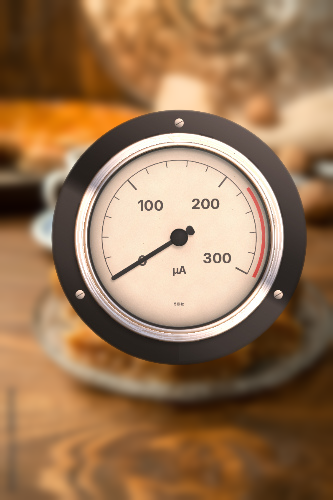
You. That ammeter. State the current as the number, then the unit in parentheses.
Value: 0 (µA)
